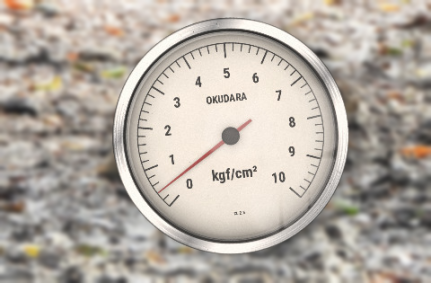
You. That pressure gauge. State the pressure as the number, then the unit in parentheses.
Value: 0.4 (kg/cm²)
